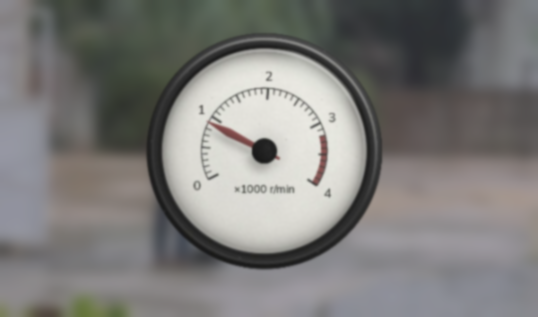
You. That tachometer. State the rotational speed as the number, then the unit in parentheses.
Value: 900 (rpm)
